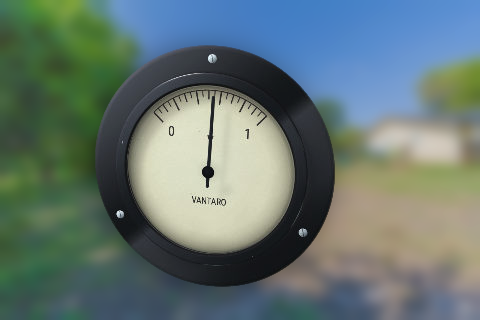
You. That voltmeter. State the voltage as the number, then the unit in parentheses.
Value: 0.55 (V)
